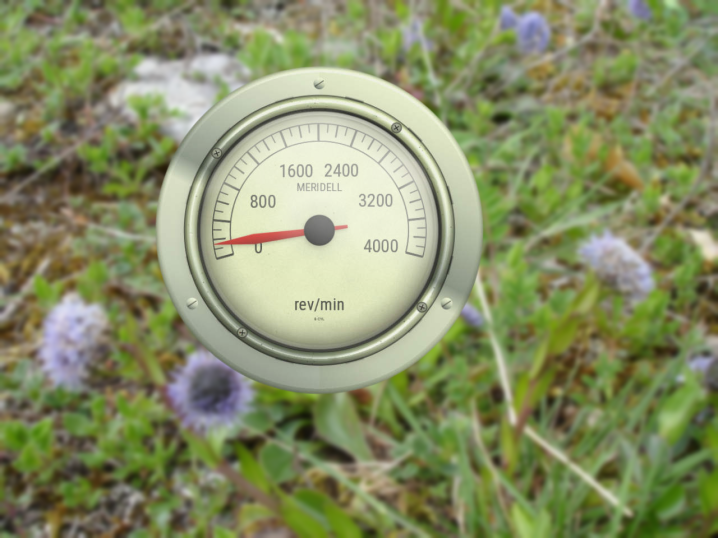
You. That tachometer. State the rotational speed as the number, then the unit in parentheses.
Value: 150 (rpm)
